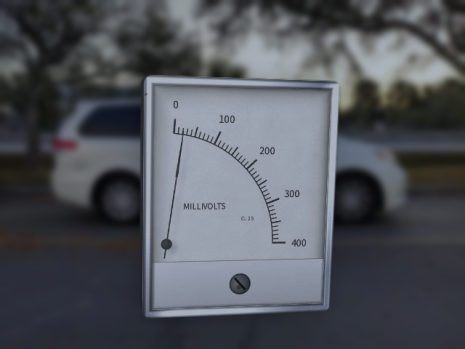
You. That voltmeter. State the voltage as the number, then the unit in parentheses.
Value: 20 (mV)
